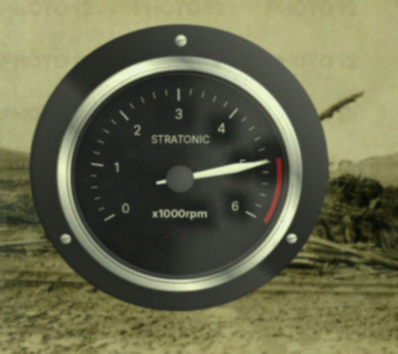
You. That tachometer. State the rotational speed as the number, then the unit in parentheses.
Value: 5000 (rpm)
